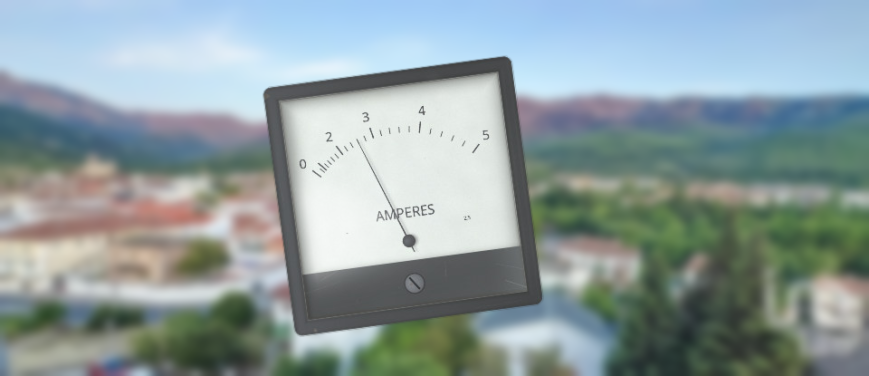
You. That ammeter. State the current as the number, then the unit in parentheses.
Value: 2.6 (A)
